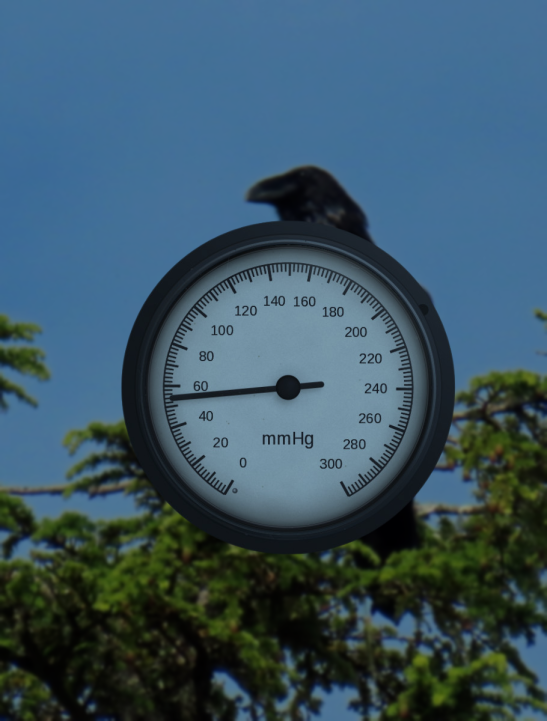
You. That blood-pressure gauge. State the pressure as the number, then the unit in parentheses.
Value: 54 (mmHg)
